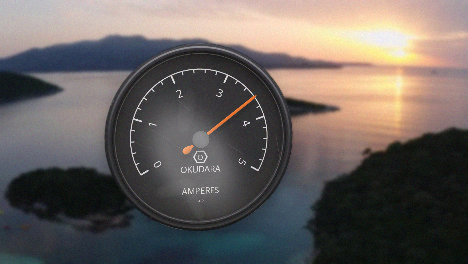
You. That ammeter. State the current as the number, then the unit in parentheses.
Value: 3.6 (A)
